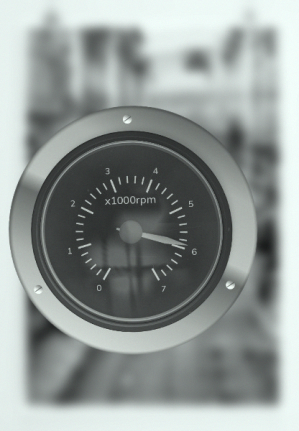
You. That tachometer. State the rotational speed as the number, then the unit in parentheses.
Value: 5900 (rpm)
